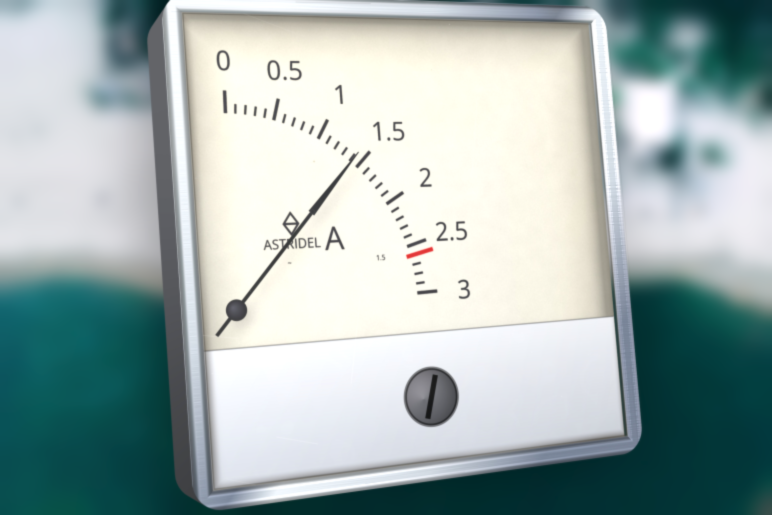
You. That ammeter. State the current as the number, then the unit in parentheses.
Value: 1.4 (A)
